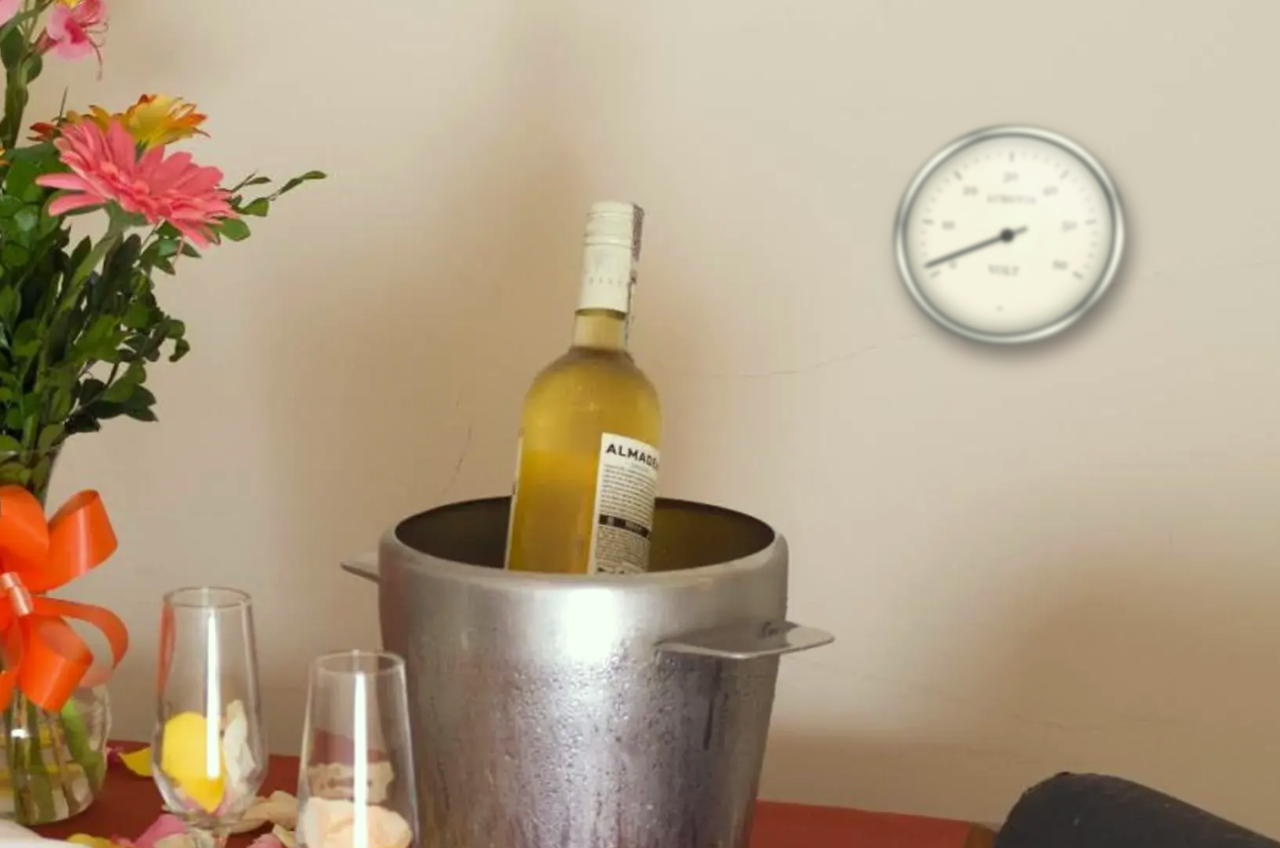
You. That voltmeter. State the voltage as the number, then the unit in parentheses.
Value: 2 (V)
